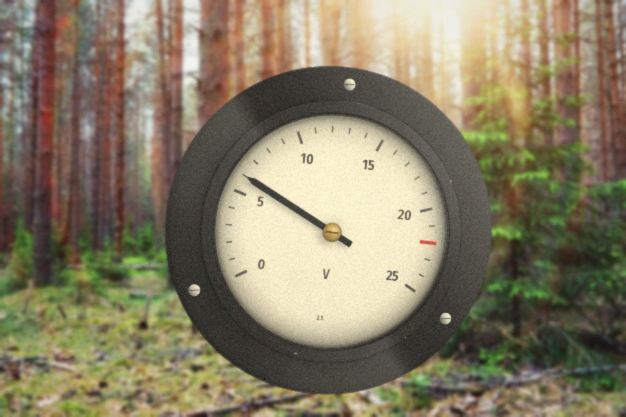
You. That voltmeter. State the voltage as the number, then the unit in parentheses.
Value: 6 (V)
